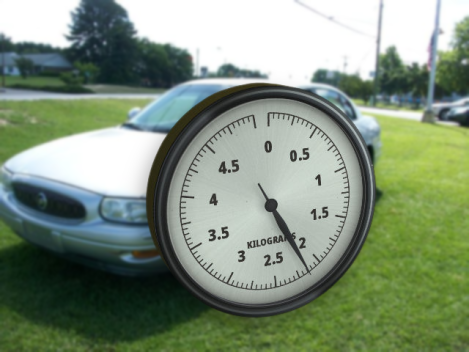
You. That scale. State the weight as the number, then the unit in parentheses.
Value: 2.15 (kg)
